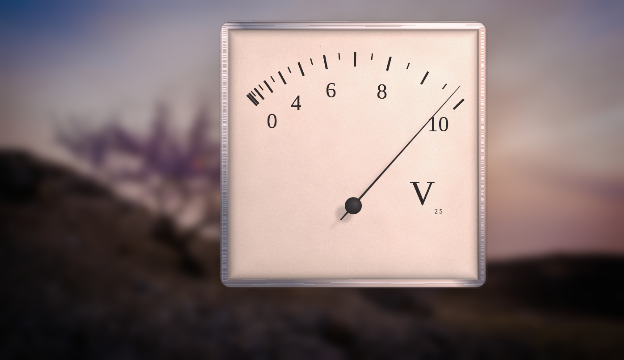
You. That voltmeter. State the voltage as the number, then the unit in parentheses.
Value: 9.75 (V)
